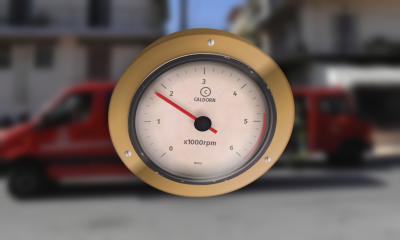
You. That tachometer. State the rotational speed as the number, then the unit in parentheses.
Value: 1800 (rpm)
